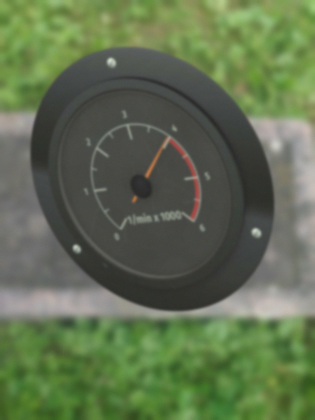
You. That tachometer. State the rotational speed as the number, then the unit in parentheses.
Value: 4000 (rpm)
